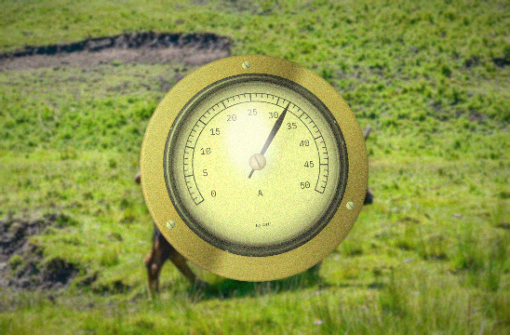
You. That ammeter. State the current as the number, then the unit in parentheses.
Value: 32 (A)
